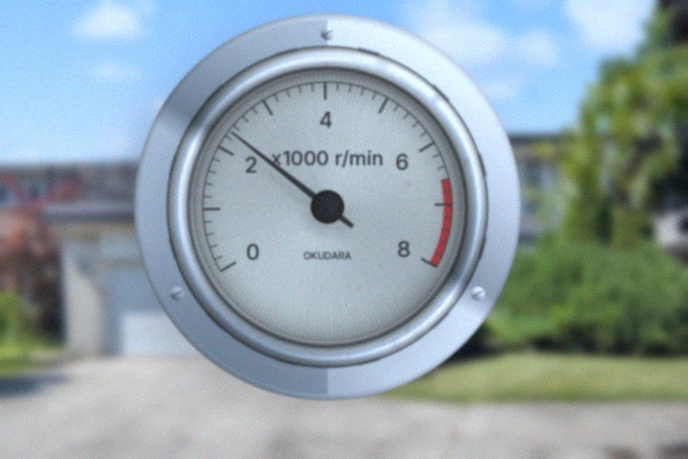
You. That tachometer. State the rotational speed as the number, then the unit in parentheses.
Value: 2300 (rpm)
